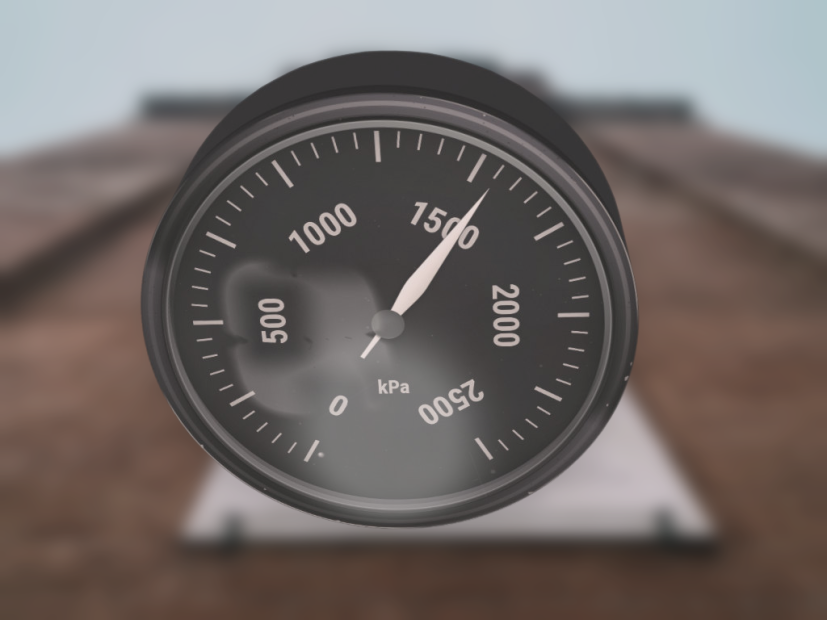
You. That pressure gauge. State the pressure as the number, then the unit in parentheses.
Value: 1550 (kPa)
